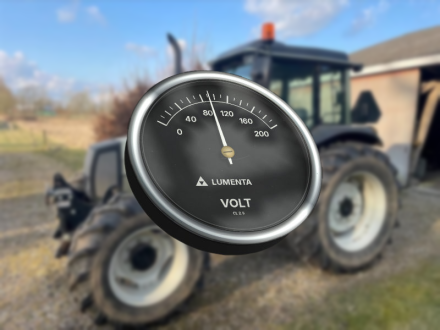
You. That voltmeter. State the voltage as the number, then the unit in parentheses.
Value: 90 (V)
